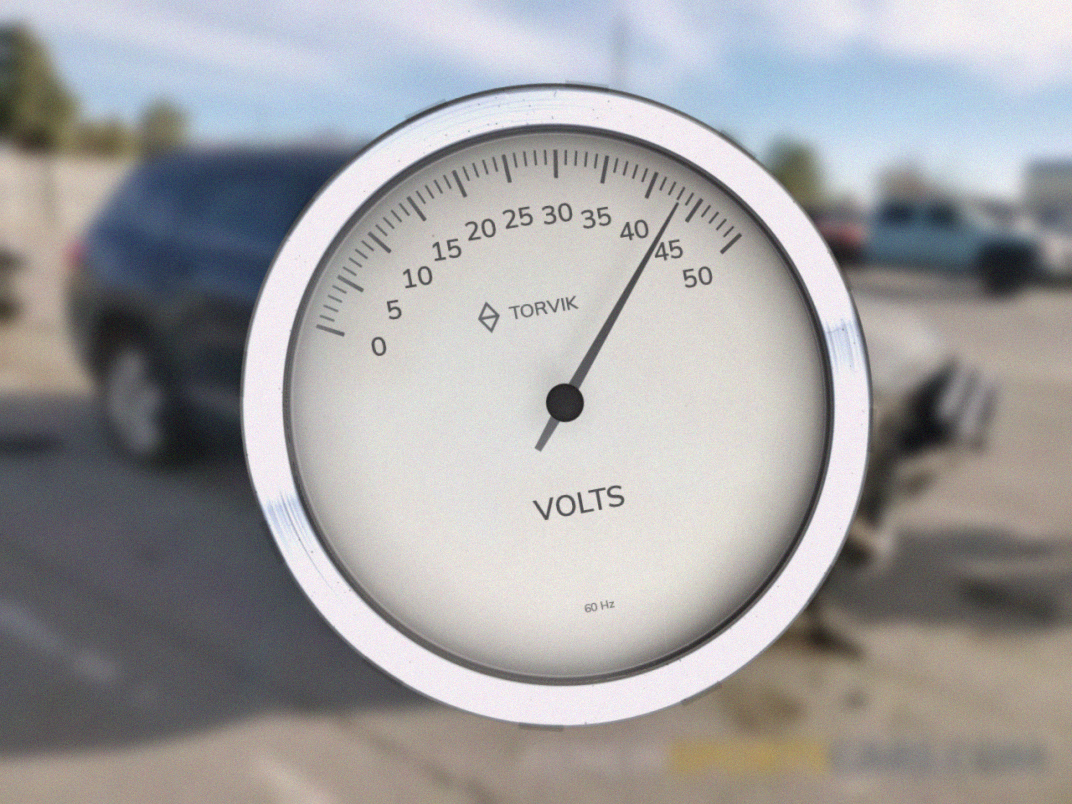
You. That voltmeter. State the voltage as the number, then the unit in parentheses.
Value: 43 (V)
